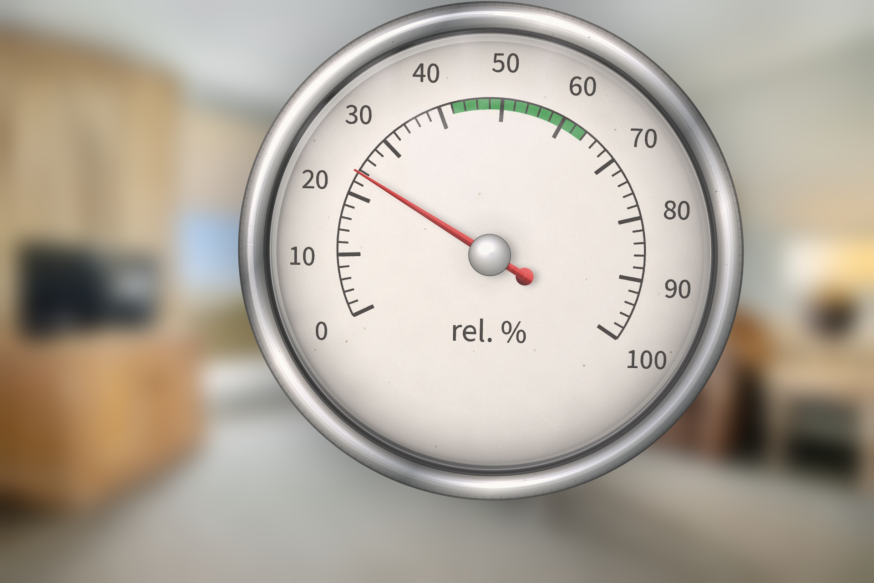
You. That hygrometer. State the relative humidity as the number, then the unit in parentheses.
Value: 24 (%)
